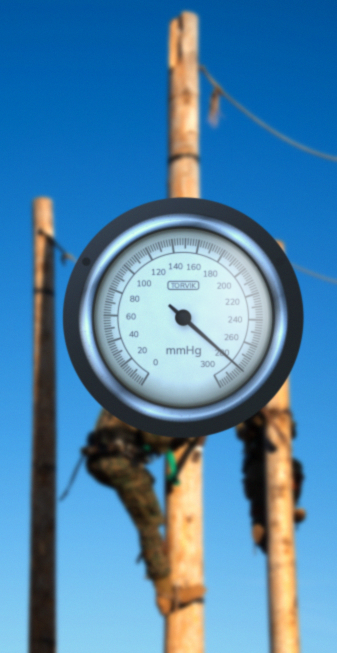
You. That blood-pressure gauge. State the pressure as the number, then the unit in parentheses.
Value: 280 (mmHg)
